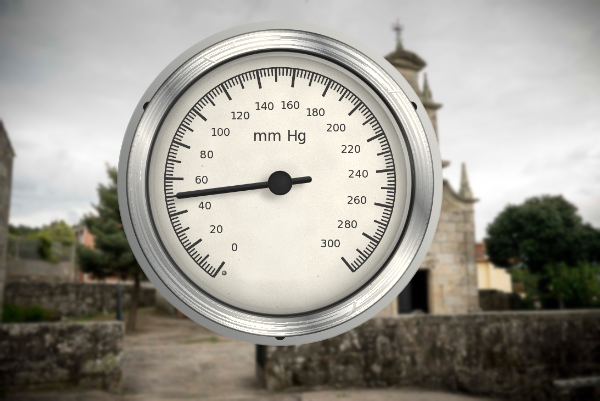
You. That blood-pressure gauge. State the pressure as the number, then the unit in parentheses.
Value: 50 (mmHg)
